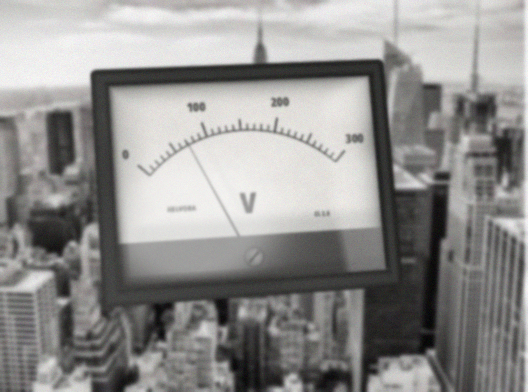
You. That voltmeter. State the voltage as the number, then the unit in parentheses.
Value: 70 (V)
